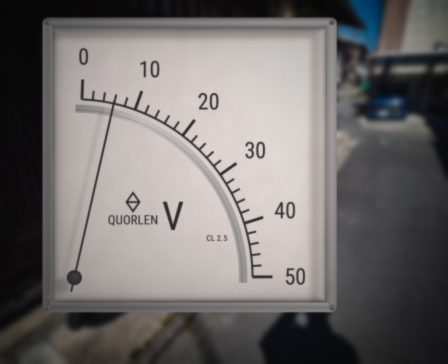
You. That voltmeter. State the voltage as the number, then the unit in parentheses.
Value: 6 (V)
